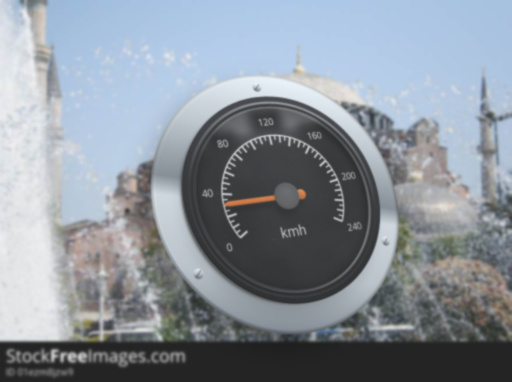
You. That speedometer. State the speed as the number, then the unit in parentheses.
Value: 30 (km/h)
